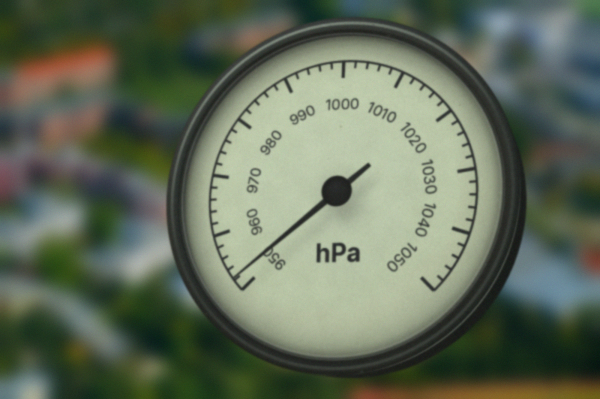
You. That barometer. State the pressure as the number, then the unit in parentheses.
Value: 952 (hPa)
